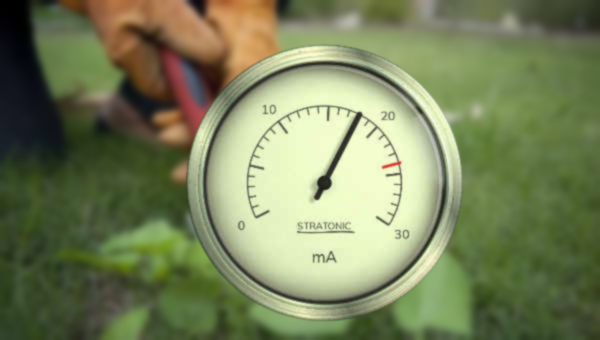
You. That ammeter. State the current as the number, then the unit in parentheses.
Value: 18 (mA)
